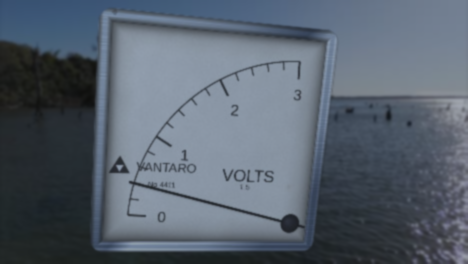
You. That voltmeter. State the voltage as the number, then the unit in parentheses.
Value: 0.4 (V)
